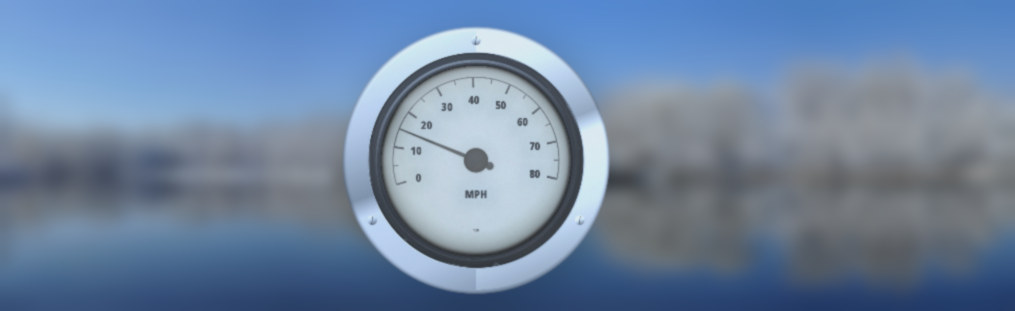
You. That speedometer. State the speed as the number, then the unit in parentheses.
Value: 15 (mph)
